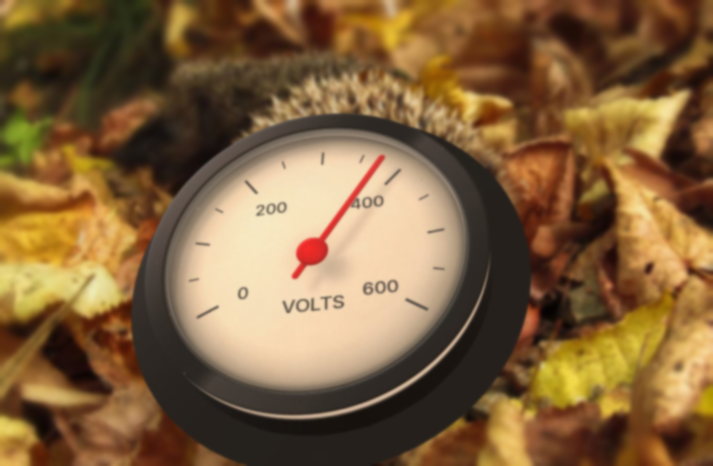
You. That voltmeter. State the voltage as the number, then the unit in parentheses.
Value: 375 (V)
